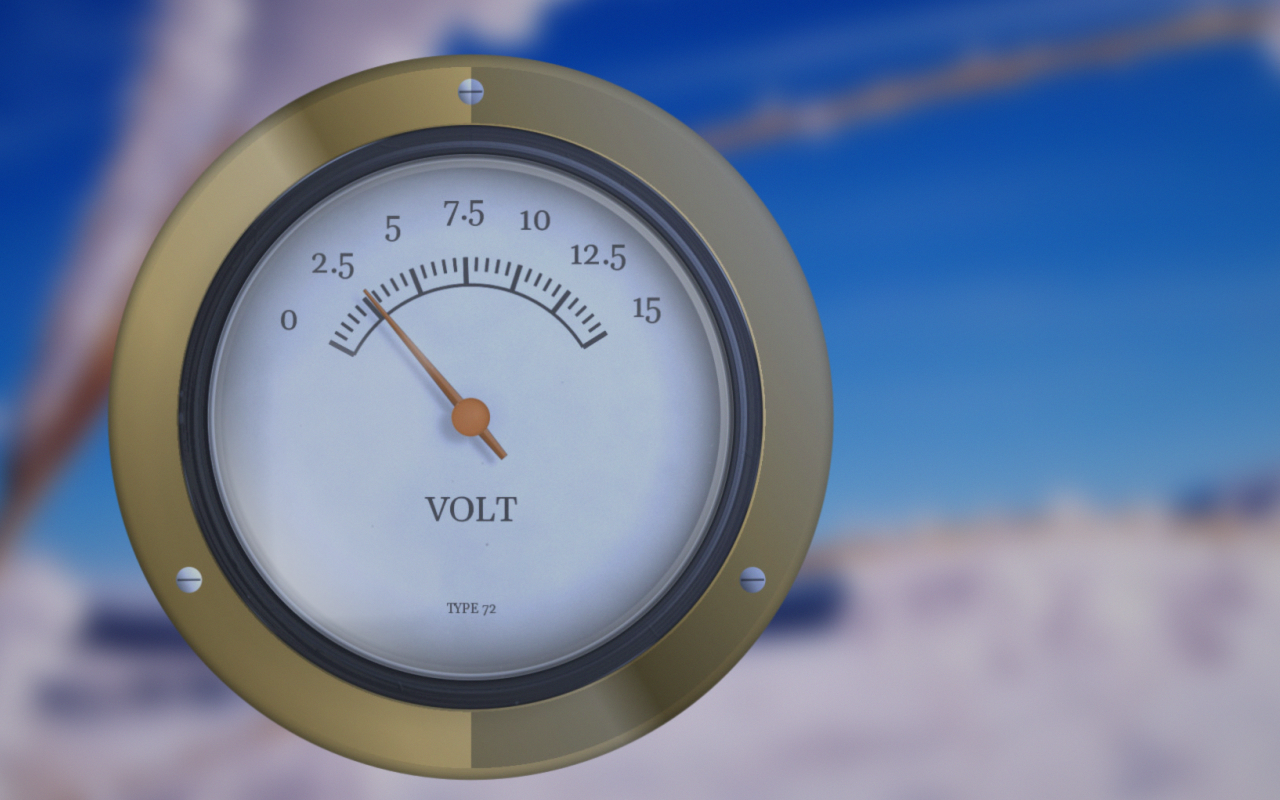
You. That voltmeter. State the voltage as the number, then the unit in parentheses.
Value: 2.75 (V)
